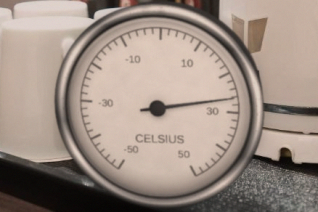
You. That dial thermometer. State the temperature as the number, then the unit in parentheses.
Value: 26 (°C)
